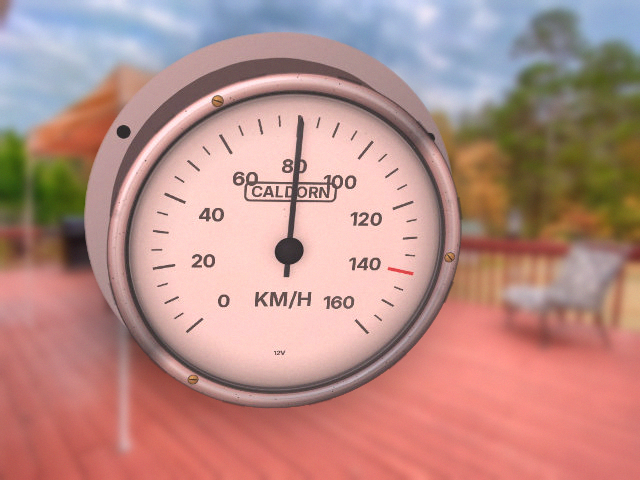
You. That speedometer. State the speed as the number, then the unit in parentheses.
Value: 80 (km/h)
